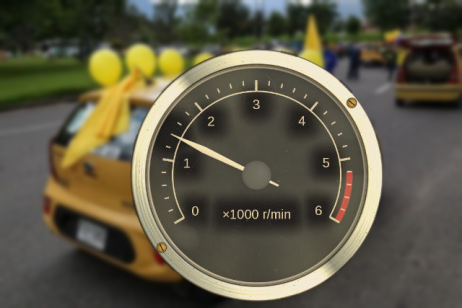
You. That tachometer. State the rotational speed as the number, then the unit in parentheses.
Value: 1400 (rpm)
